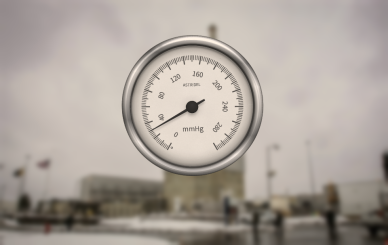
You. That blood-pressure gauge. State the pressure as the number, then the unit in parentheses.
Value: 30 (mmHg)
